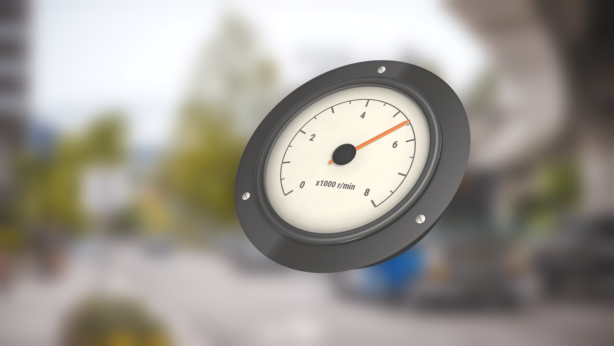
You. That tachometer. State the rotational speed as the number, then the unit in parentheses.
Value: 5500 (rpm)
